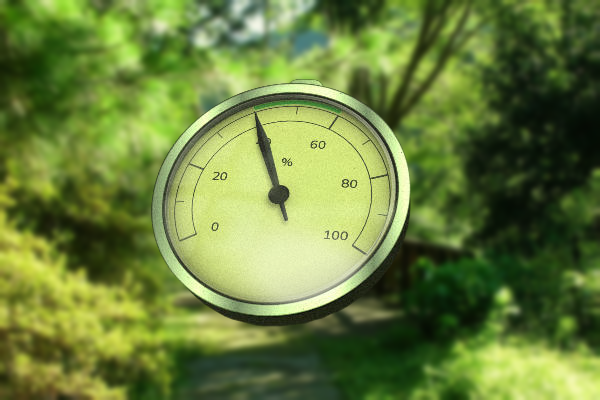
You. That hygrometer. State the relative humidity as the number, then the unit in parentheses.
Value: 40 (%)
